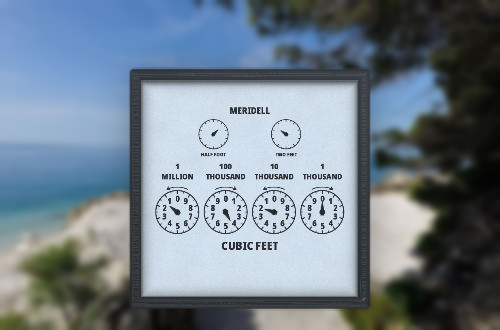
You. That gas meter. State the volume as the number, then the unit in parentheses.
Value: 142000 (ft³)
